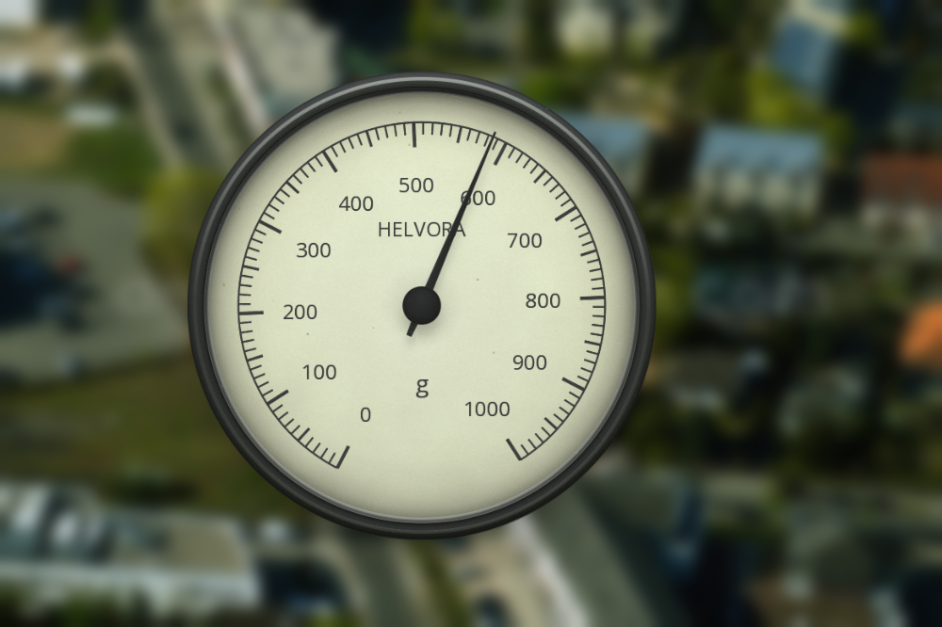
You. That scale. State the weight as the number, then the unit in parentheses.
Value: 585 (g)
